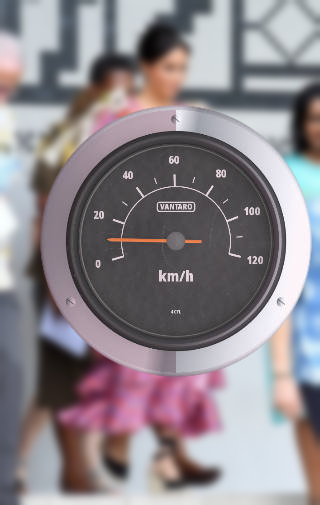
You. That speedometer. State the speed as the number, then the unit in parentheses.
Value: 10 (km/h)
